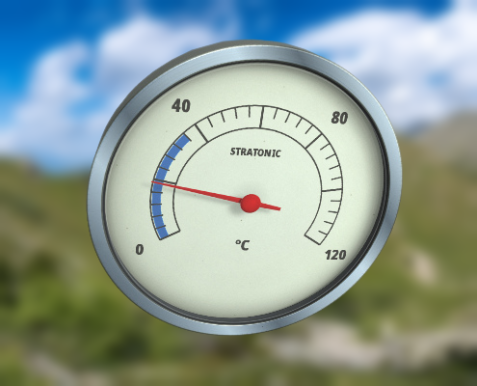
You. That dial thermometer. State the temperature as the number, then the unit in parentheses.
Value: 20 (°C)
